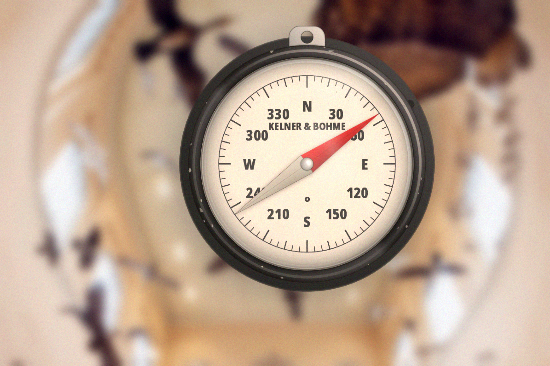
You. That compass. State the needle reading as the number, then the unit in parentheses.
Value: 55 (°)
